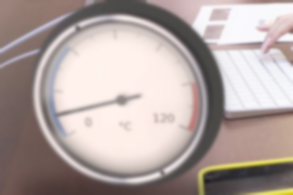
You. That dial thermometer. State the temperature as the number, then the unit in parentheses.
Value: 10 (°C)
